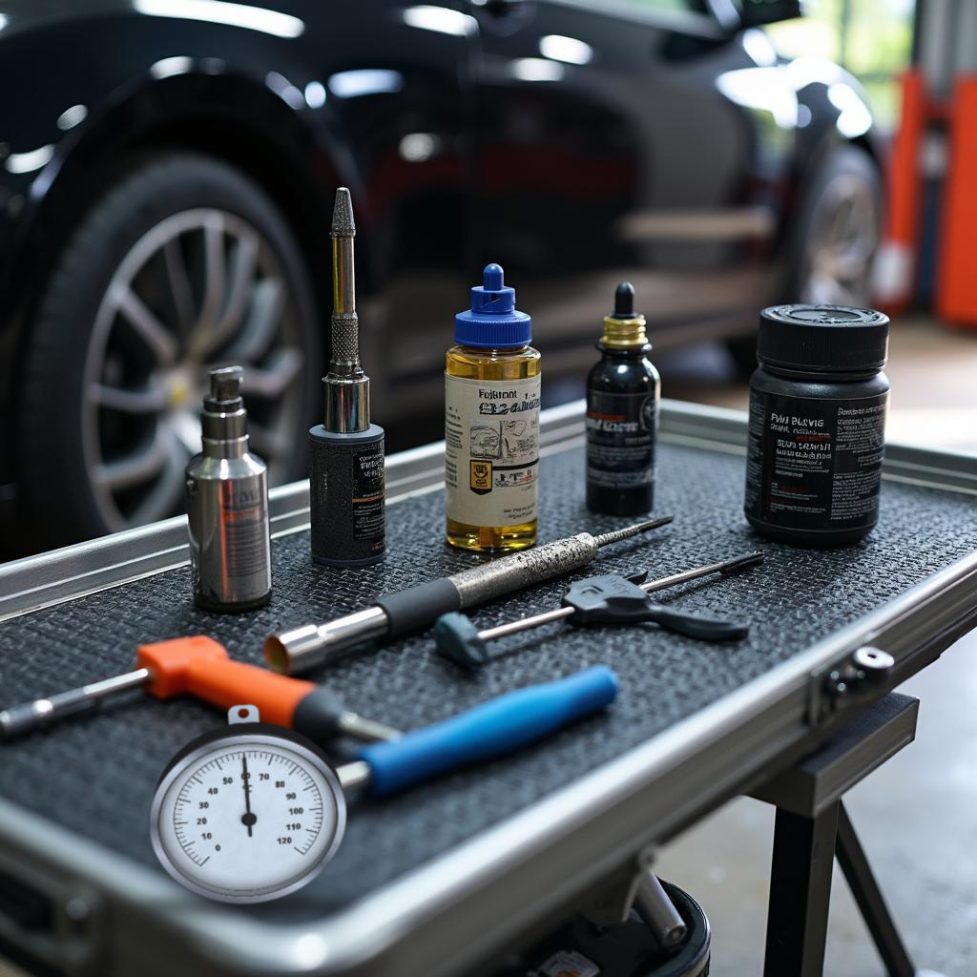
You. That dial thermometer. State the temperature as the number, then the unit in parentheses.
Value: 60 (°C)
